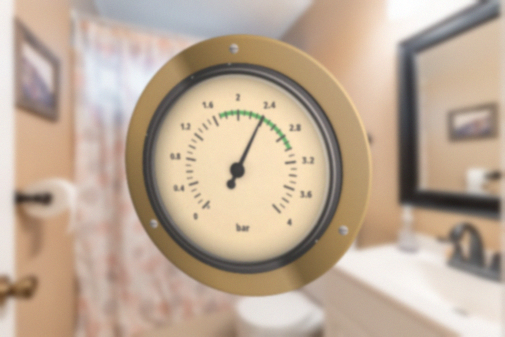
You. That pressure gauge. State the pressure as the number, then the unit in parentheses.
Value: 2.4 (bar)
